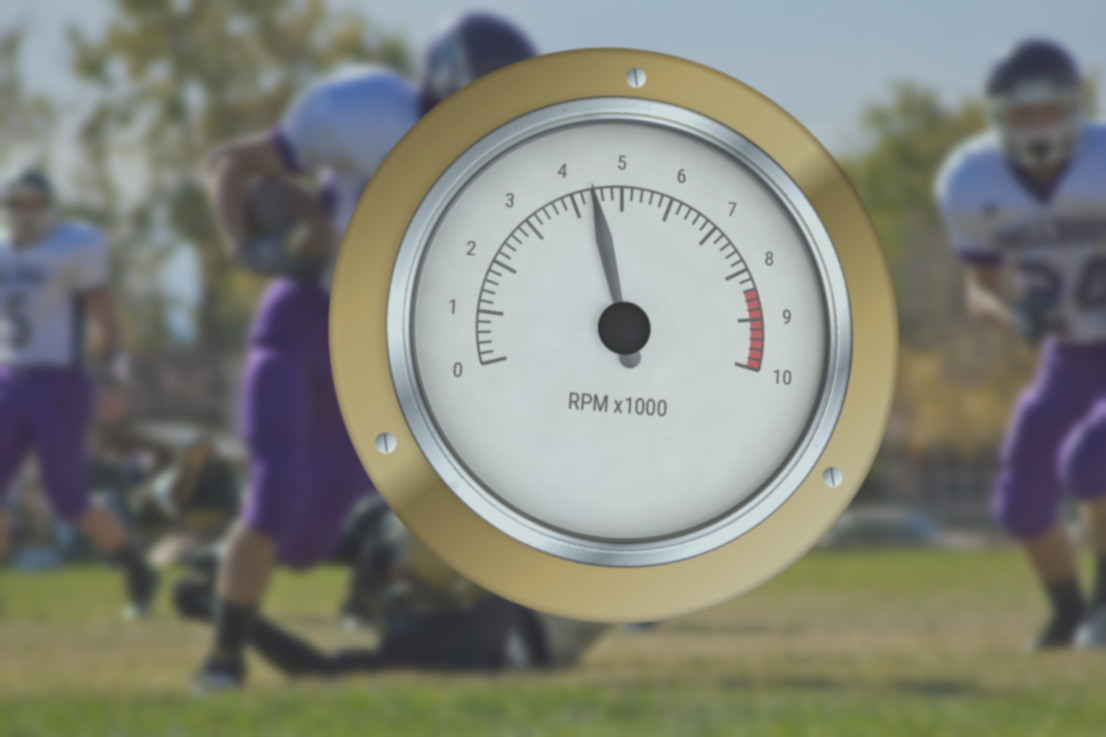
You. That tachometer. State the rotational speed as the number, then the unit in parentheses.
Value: 4400 (rpm)
